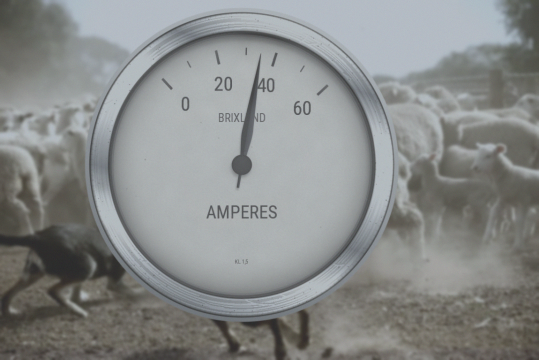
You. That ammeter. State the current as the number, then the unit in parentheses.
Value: 35 (A)
